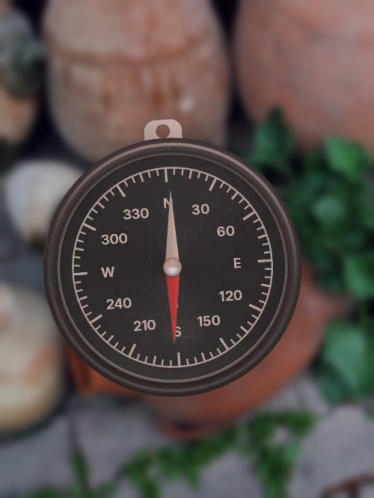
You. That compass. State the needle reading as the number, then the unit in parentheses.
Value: 182.5 (°)
